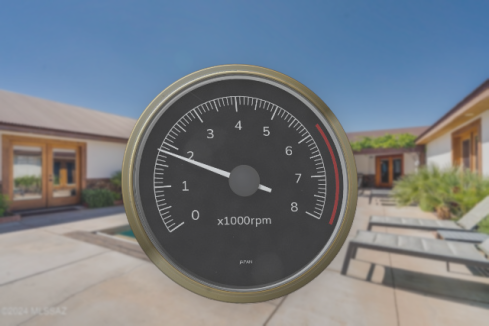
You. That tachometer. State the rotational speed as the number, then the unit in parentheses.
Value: 1800 (rpm)
